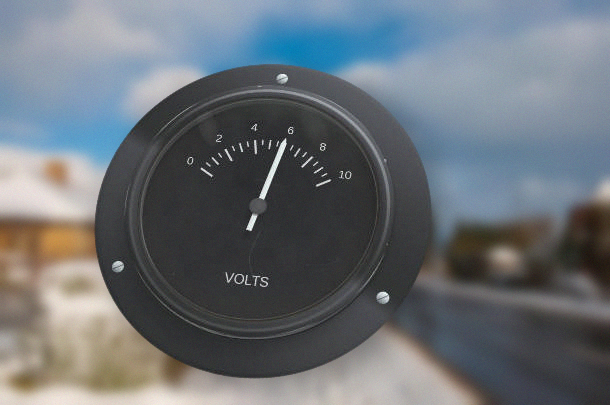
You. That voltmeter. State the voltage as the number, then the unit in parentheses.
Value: 6 (V)
